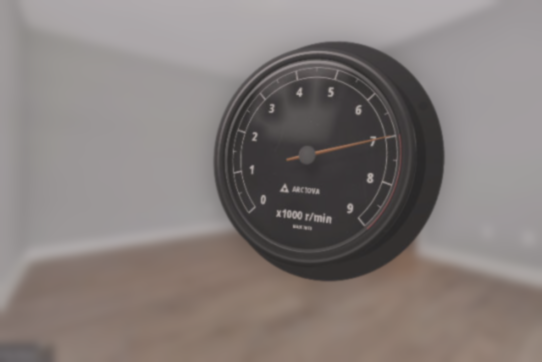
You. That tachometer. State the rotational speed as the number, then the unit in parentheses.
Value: 7000 (rpm)
